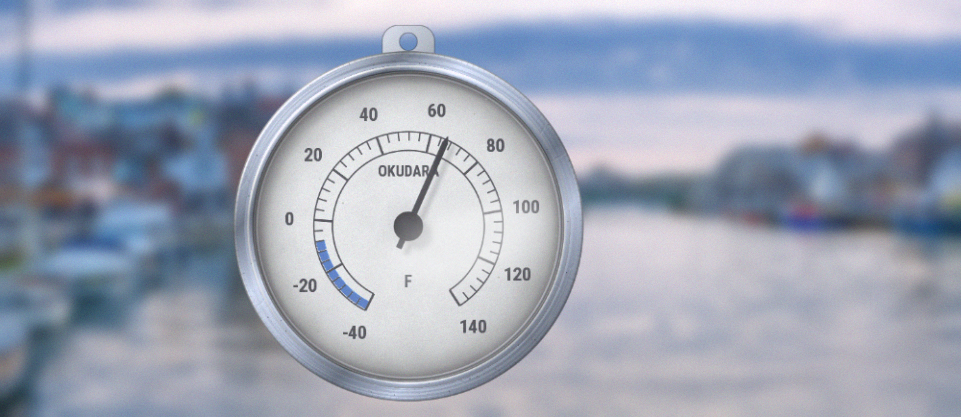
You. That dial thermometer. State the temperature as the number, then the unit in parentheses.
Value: 66 (°F)
